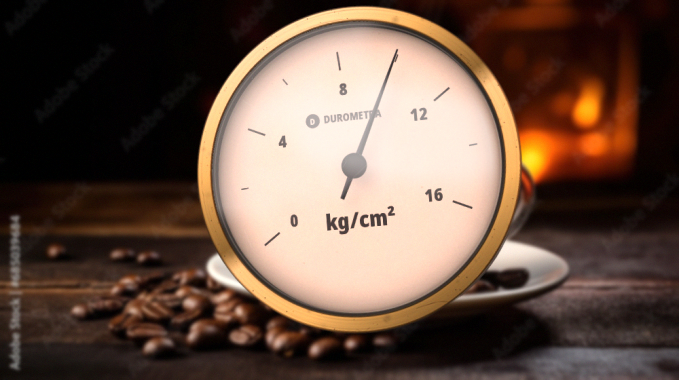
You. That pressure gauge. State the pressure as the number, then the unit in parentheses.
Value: 10 (kg/cm²)
